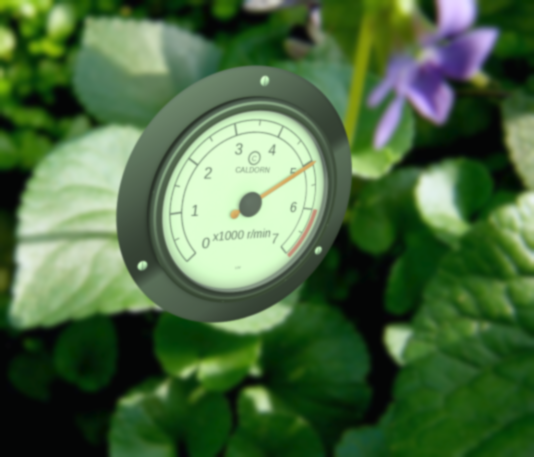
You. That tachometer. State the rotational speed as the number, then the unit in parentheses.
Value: 5000 (rpm)
